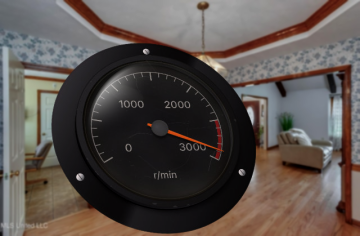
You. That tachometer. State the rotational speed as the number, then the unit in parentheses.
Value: 2900 (rpm)
